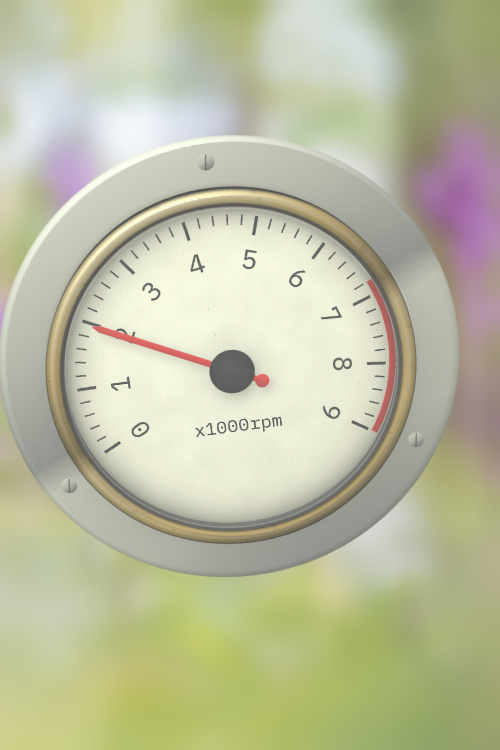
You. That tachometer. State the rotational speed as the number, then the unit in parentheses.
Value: 2000 (rpm)
